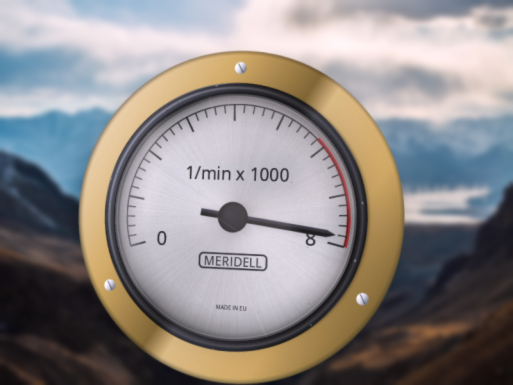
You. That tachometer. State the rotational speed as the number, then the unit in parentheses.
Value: 7800 (rpm)
